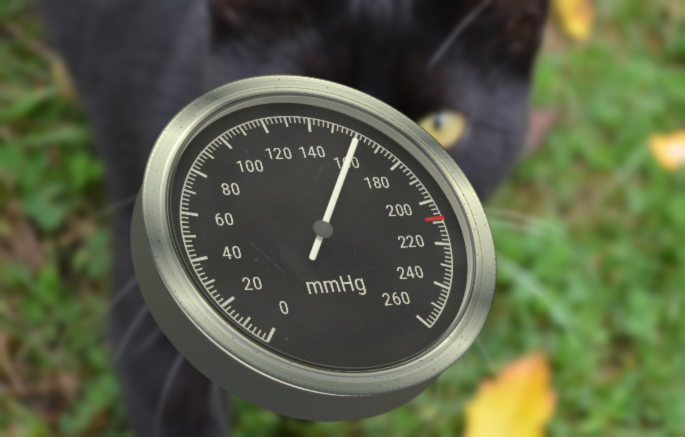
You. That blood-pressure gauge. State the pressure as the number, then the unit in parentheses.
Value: 160 (mmHg)
